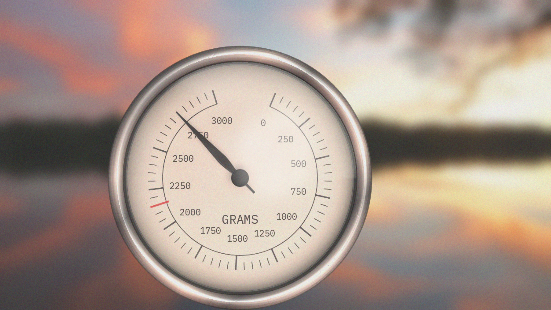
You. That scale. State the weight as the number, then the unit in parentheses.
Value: 2750 (g)
